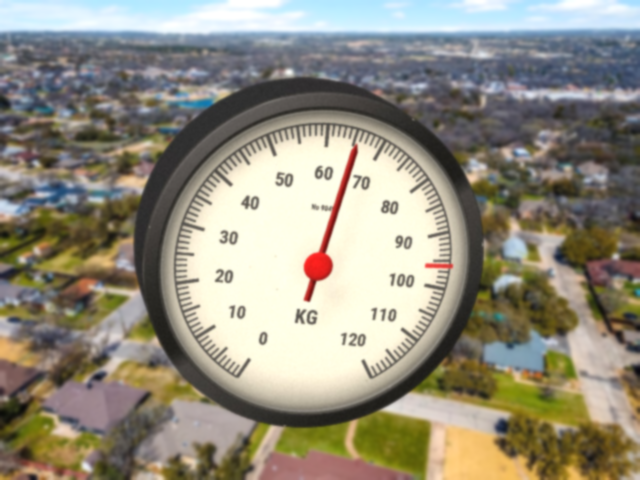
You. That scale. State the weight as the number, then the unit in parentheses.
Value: 65 (kg)
